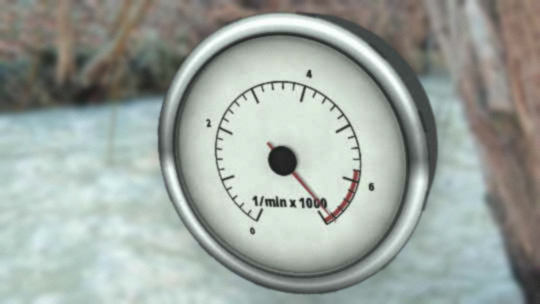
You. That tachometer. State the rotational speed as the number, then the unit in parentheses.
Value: 6800 (rpm)
